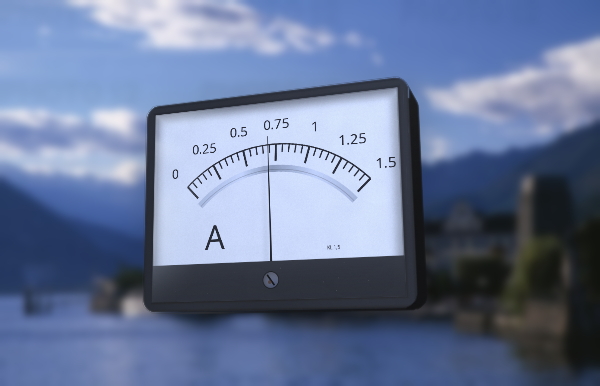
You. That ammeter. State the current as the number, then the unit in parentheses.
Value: 0.7 (A)
